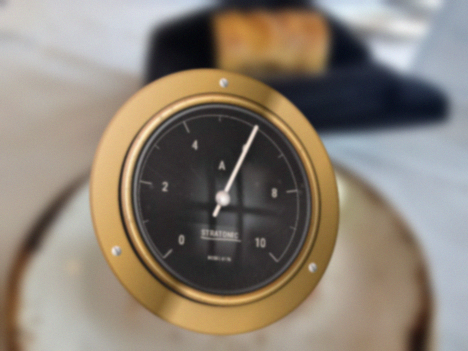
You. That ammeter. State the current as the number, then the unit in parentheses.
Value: 6 (A)
